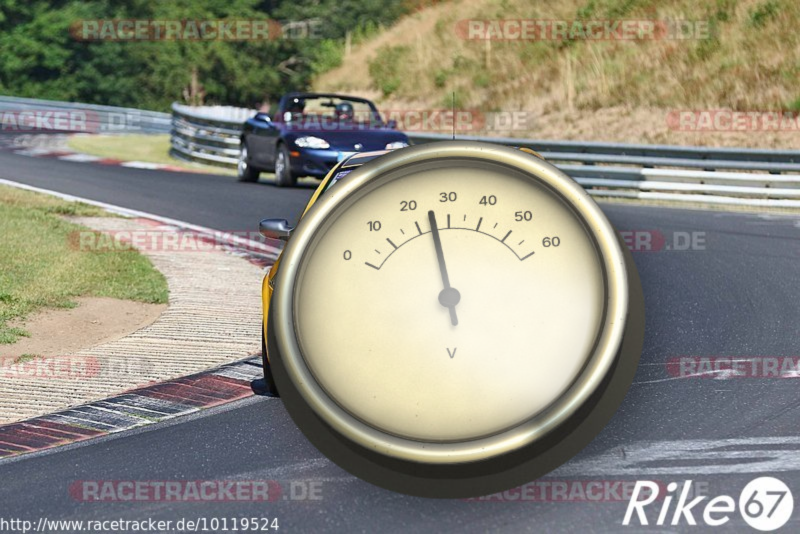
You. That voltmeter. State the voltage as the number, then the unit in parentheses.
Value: 25 (V)
